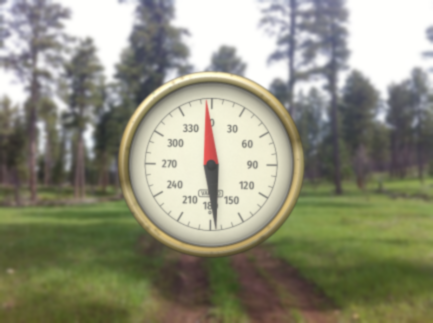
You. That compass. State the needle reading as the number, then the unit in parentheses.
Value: 355 (°)
